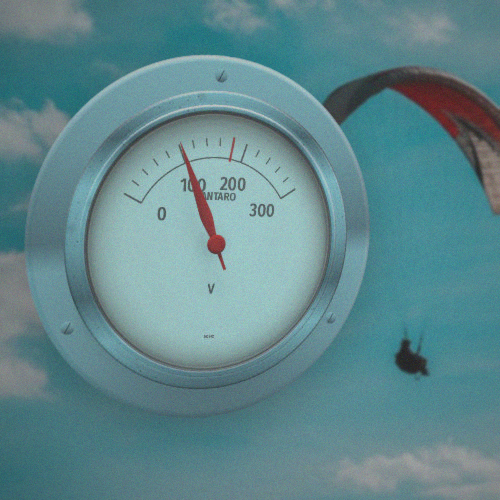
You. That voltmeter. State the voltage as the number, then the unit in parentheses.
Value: 100 (V)
